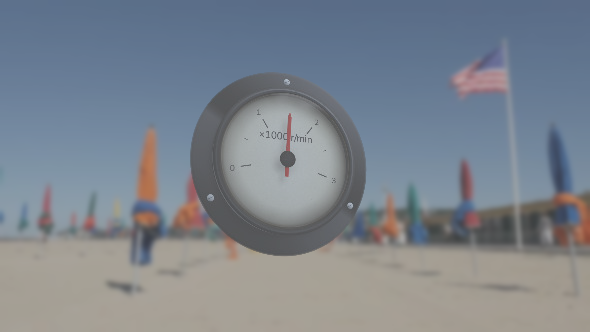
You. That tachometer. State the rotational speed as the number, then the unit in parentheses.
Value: 1500 (rpm)
